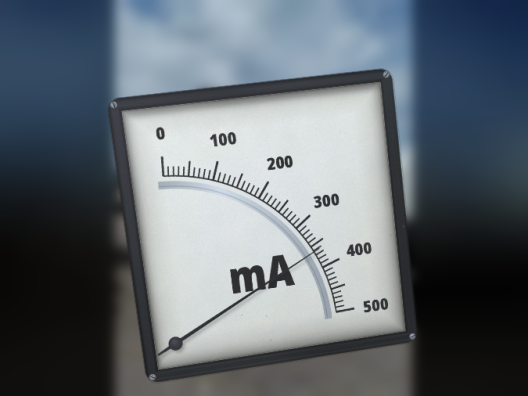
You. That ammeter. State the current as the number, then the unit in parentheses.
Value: 360 (mA)
